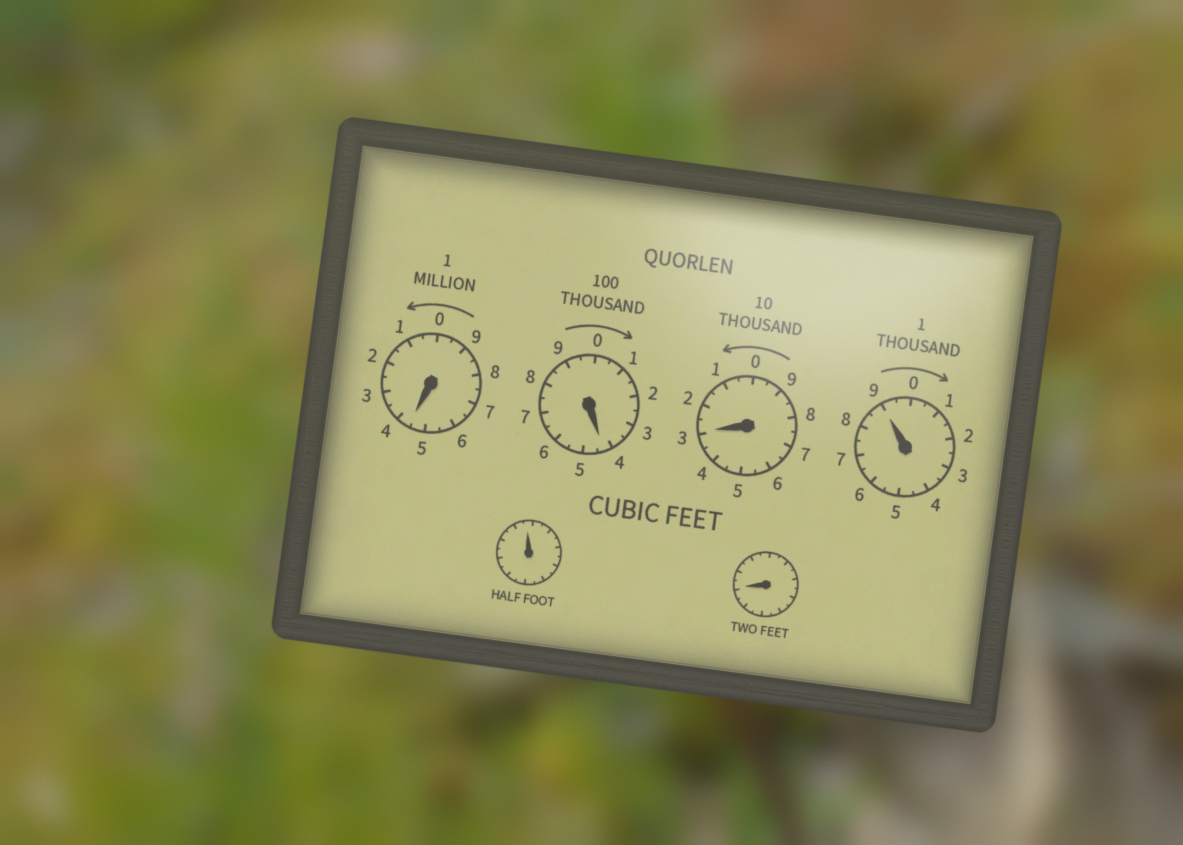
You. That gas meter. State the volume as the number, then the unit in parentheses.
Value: 442900 (ft³)
